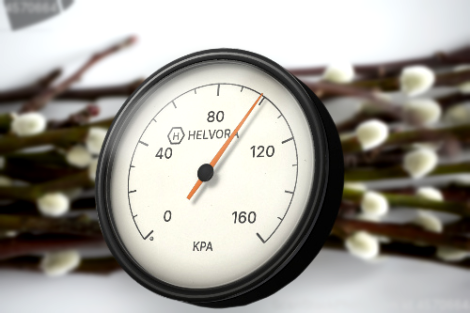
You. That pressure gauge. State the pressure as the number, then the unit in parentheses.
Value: 100 (kPa)
